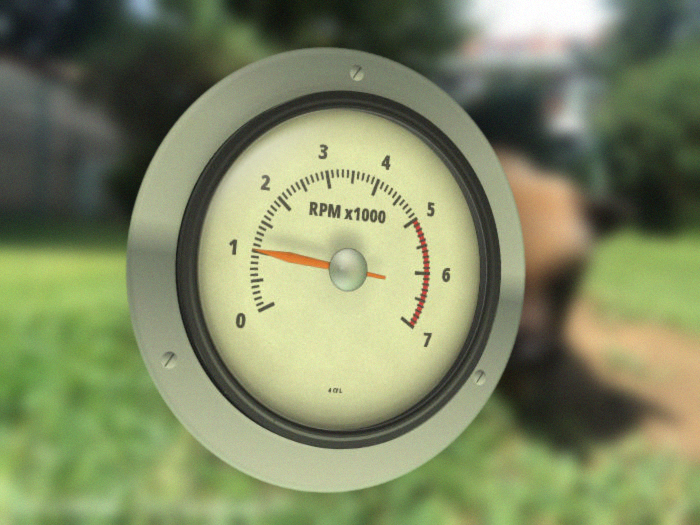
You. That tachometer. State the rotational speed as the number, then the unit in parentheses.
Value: 1000 (rpm)
